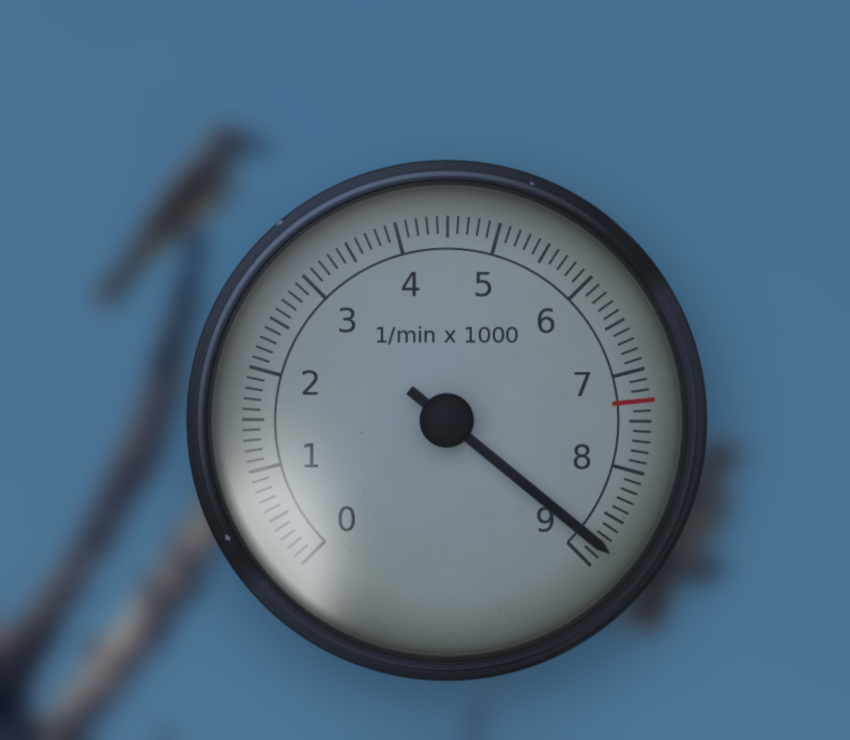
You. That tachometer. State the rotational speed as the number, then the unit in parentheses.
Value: 8800 (rpm)
